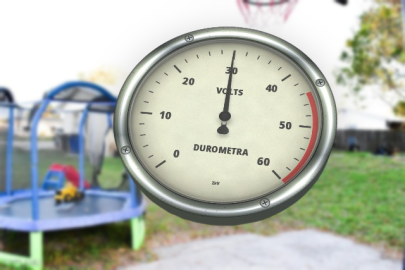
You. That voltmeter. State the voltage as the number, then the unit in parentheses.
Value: 30 (V)
